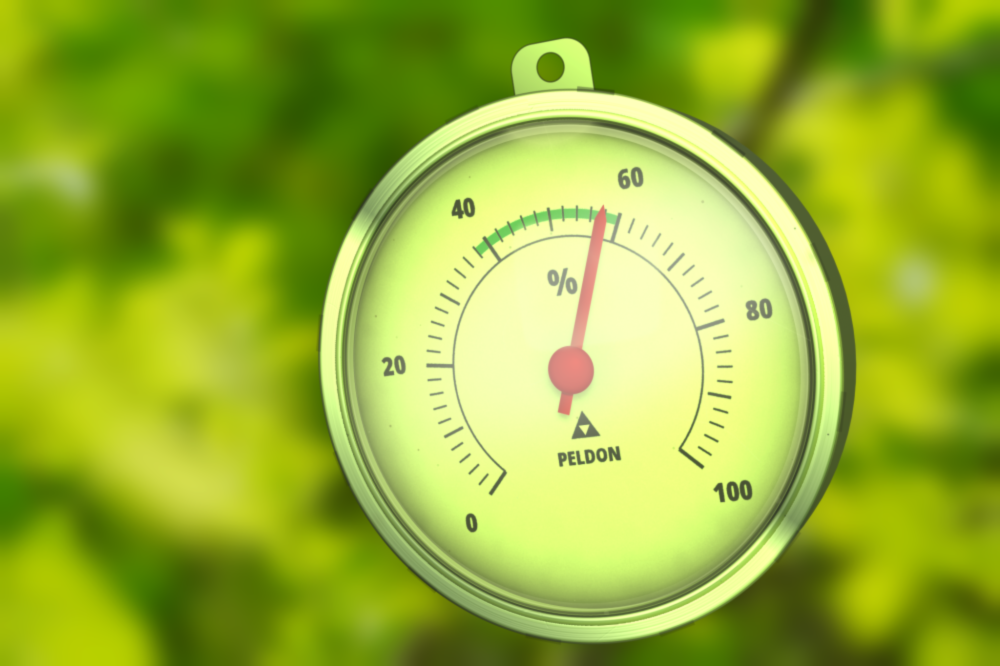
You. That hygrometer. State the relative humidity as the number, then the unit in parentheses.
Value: 58 (%)
